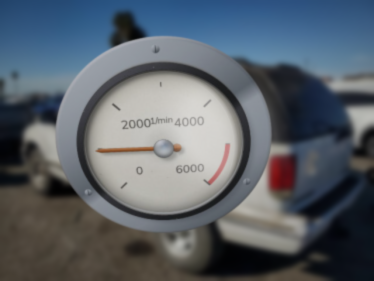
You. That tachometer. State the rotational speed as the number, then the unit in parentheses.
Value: 1000 (rpm)
